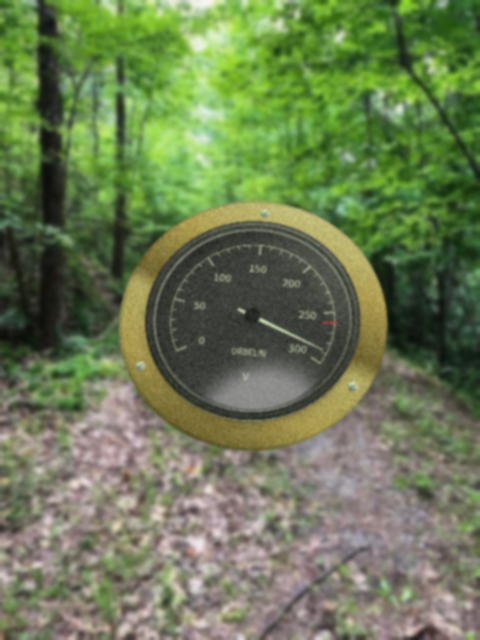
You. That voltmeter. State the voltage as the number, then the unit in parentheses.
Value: 290 (V)
